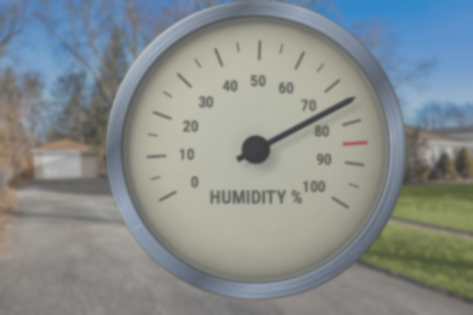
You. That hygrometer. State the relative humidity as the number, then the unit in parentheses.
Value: 75 (%)
